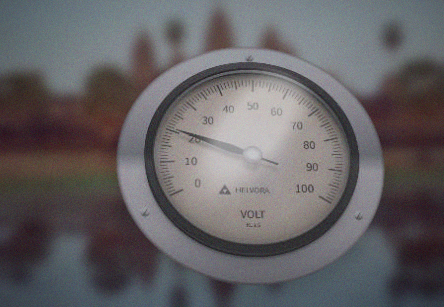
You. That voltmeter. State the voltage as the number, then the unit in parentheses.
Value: 20 (V)
